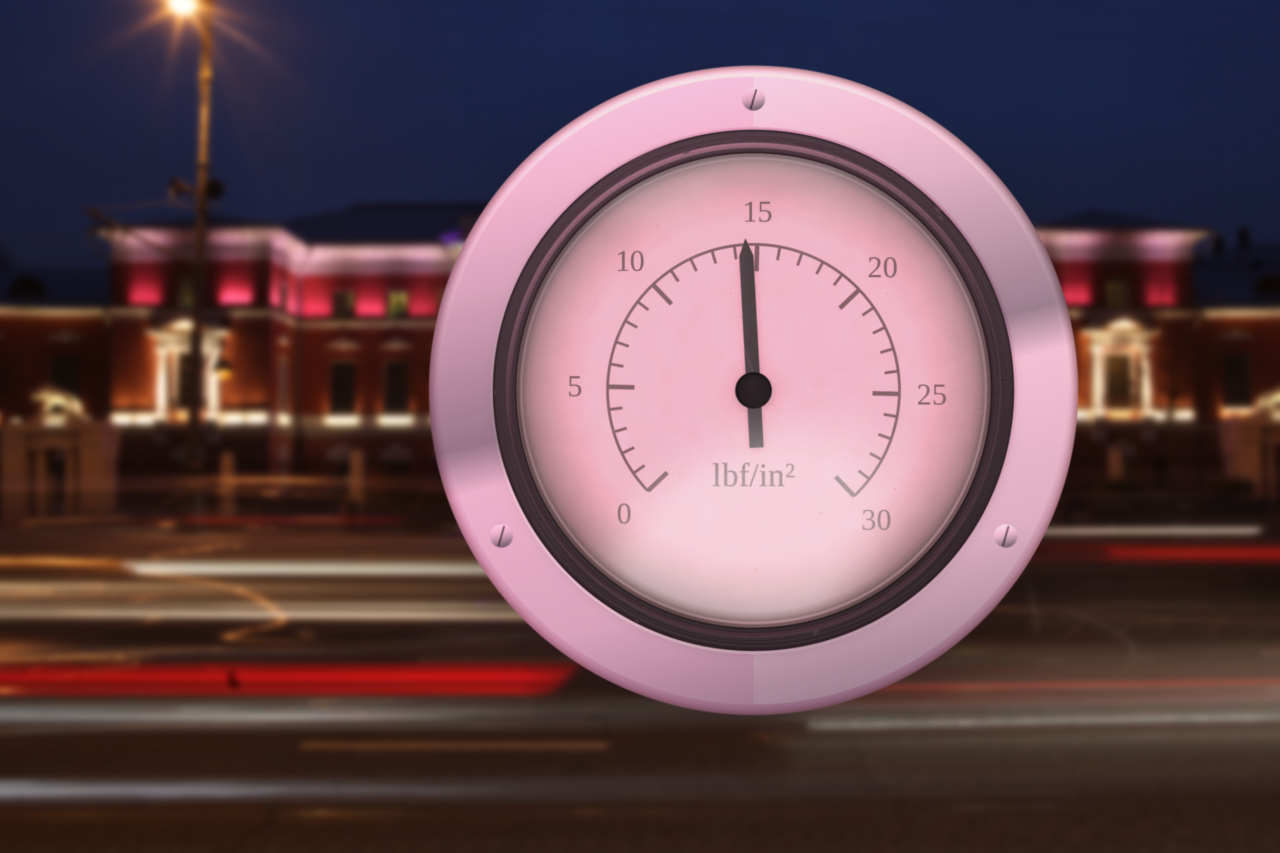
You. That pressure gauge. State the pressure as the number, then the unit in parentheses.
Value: 14.5 (psi)
